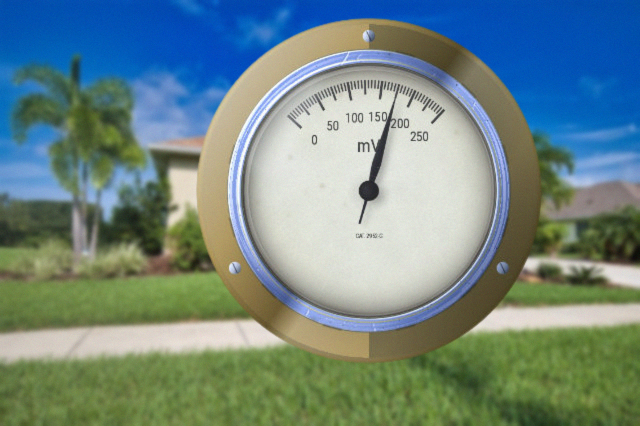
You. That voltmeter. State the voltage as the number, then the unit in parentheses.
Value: 175 (mV)
